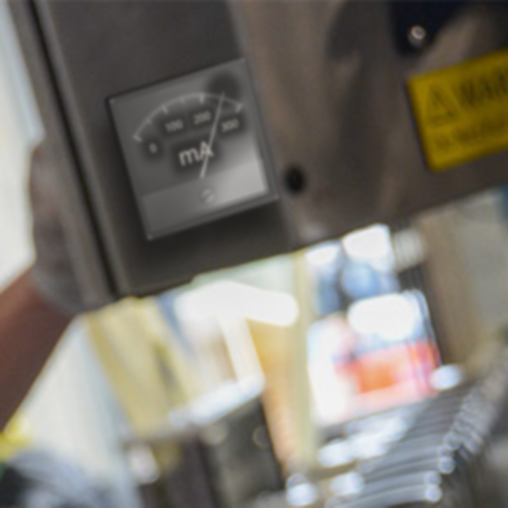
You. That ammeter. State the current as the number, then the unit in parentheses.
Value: 250 (mA)
